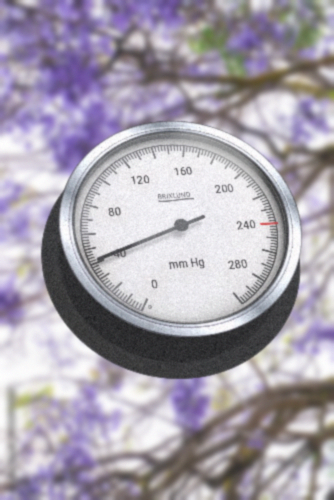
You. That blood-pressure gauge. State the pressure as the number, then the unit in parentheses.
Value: 40 (mmHg)
